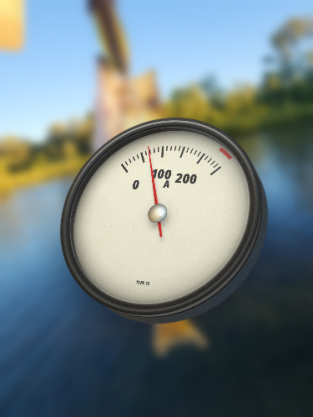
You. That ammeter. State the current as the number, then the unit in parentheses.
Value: 70 (A)
